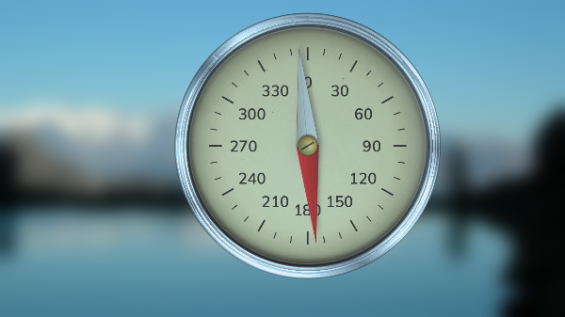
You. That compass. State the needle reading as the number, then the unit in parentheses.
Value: 175 (°)
